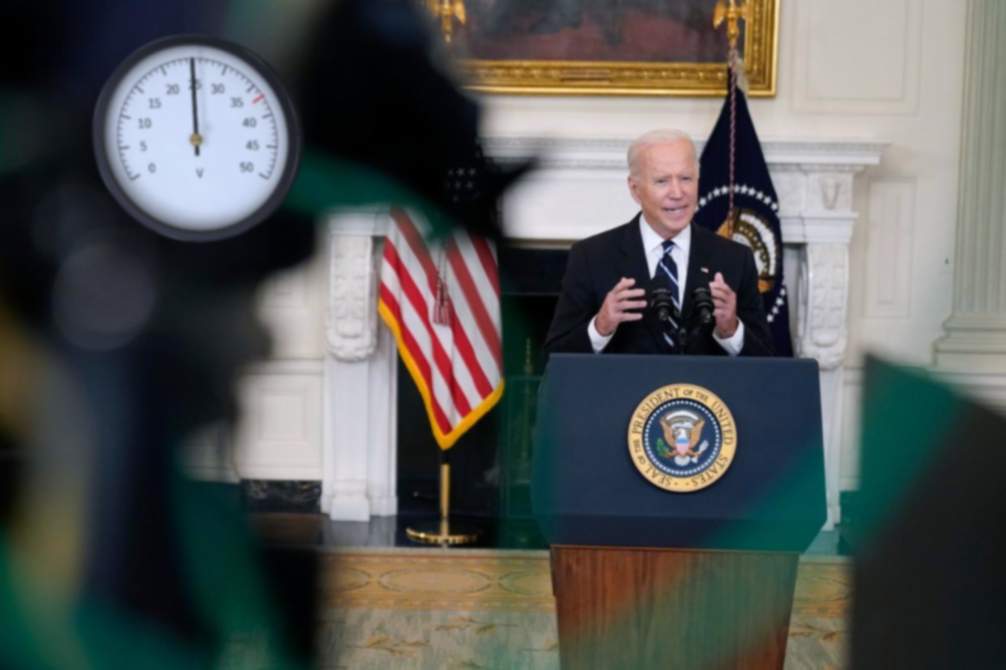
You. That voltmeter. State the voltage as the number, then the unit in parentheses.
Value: 25 (V)
